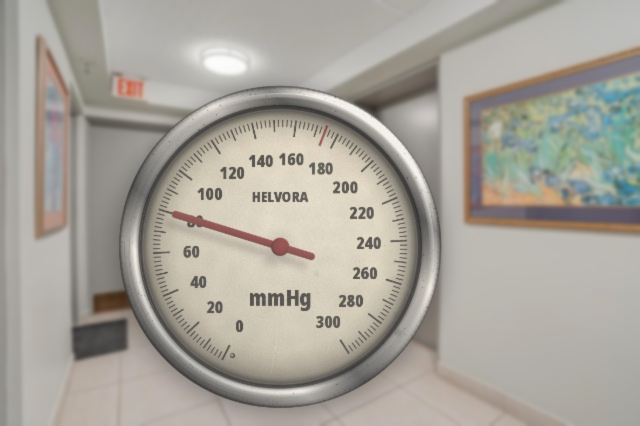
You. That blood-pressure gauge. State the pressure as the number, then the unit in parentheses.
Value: 80 (mmHg)
